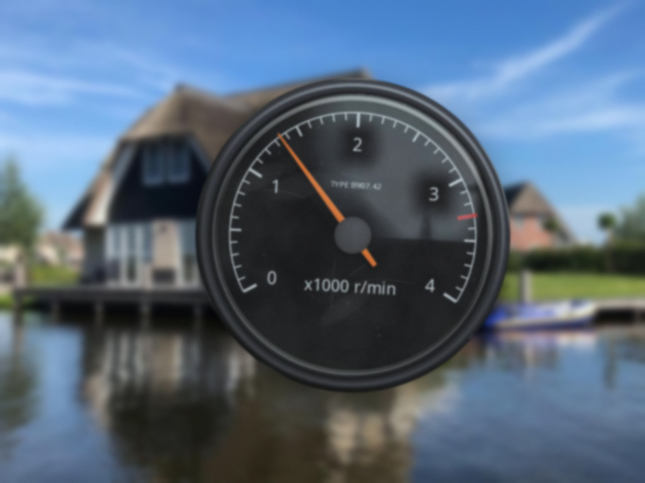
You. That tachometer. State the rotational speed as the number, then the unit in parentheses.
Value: 1350 (rpm)
